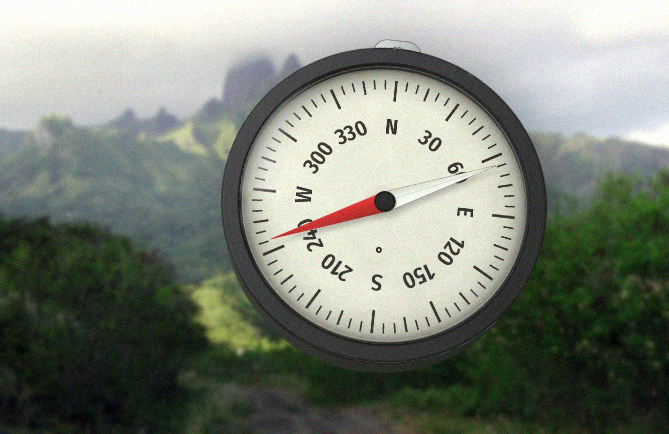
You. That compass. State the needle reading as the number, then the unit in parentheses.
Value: 245 (°)
